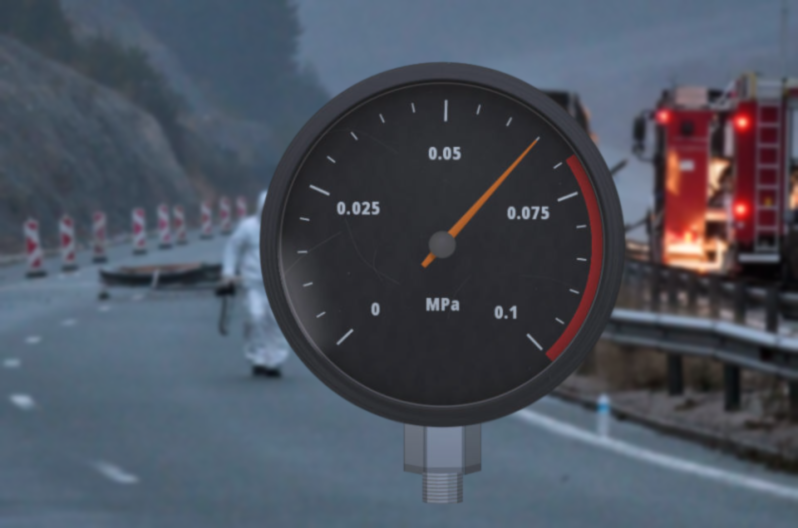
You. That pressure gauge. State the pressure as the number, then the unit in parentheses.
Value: 0.065 (MPa)
